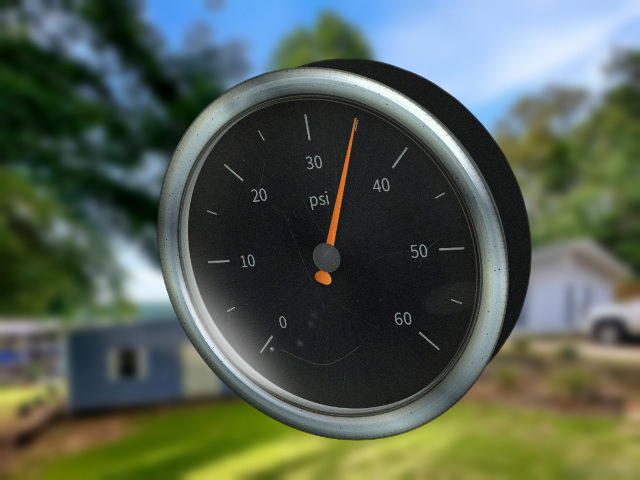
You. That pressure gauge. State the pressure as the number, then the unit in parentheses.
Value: 35 (psi)
